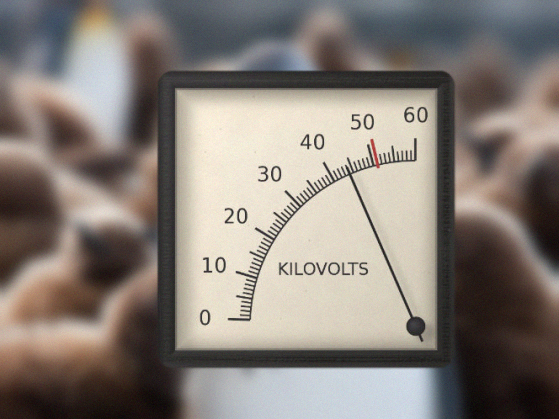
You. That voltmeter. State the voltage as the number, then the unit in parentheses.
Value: 44 (kV)
